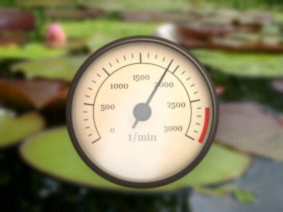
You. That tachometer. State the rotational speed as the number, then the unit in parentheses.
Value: 1900 (rpm)
